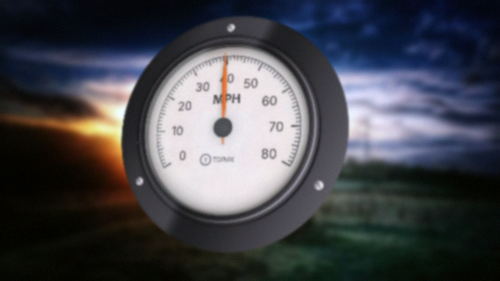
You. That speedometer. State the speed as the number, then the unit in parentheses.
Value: 40 (mph)
